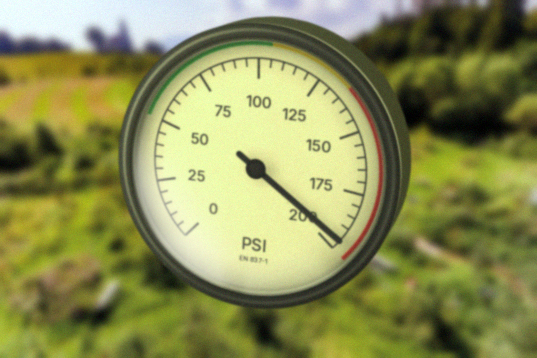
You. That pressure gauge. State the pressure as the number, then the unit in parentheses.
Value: 195 (psi)
